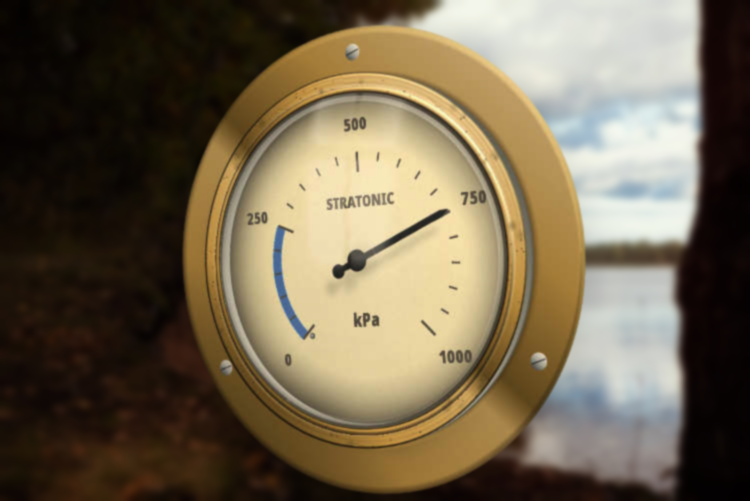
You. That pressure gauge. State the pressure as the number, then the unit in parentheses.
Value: 750 (kPa)
